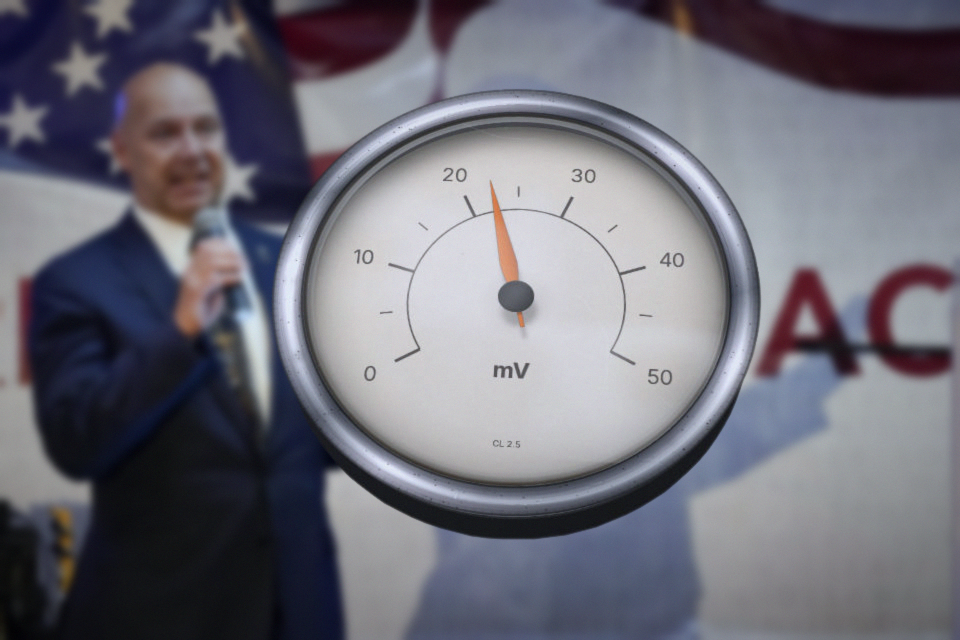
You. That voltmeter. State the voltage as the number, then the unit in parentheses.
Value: 22.5 (mV)
